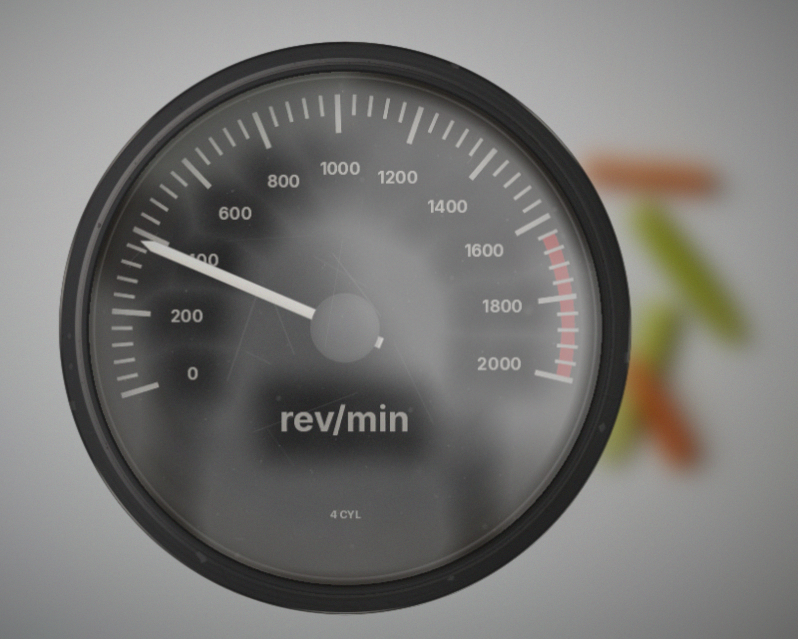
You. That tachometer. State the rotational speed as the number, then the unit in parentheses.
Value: 380 (rpm)
